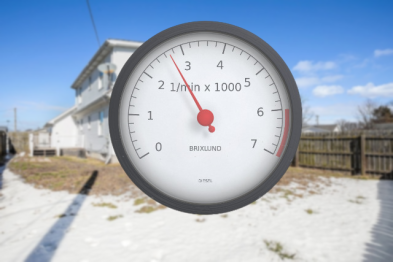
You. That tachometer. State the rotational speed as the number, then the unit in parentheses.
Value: 2700 (rpm)
